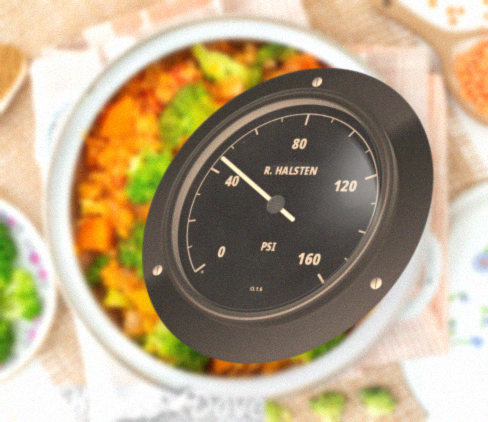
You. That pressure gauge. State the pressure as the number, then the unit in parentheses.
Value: 45 (psi)
